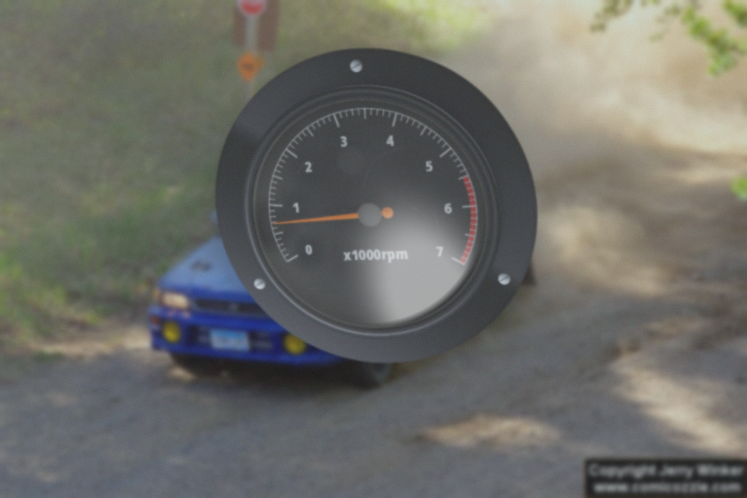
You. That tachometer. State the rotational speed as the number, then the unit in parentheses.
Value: 700 (rpm)
